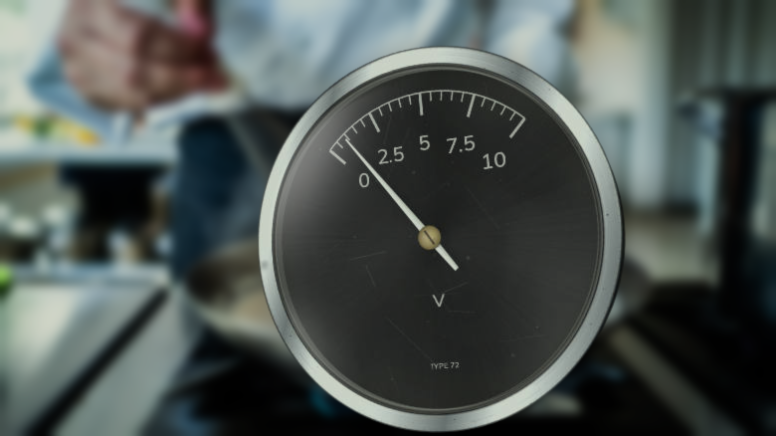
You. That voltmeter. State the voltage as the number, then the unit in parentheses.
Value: 1 (V)
